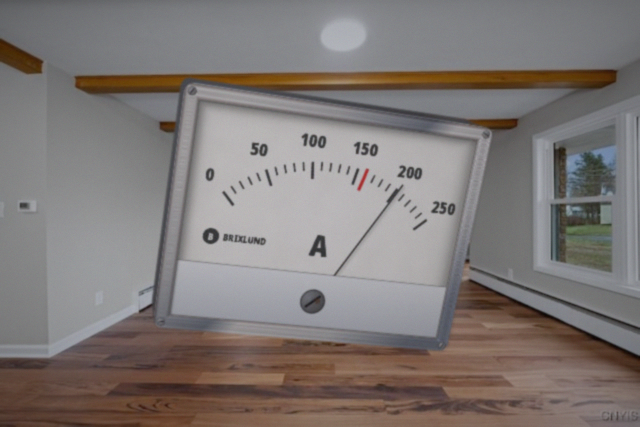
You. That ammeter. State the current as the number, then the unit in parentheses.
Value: 200 (A)
